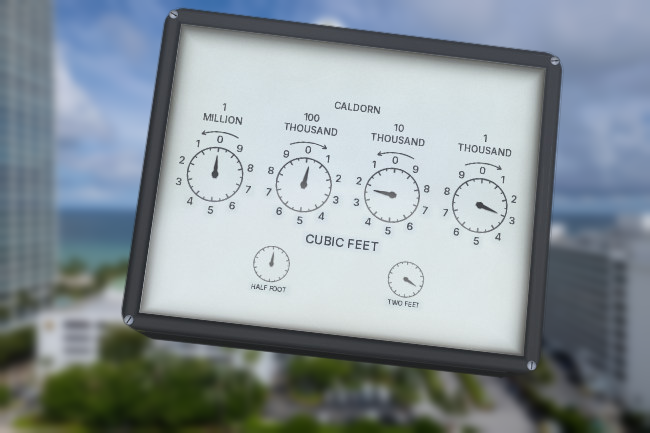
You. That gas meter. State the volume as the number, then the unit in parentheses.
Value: 2300 (ft³)
